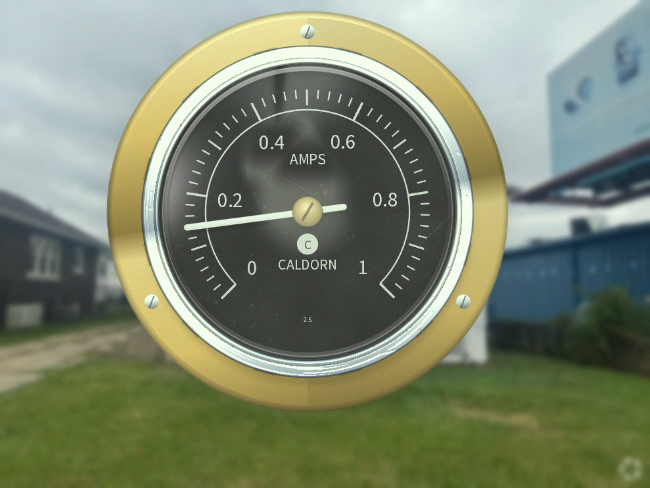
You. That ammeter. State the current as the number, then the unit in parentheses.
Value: 0.14 (A)
